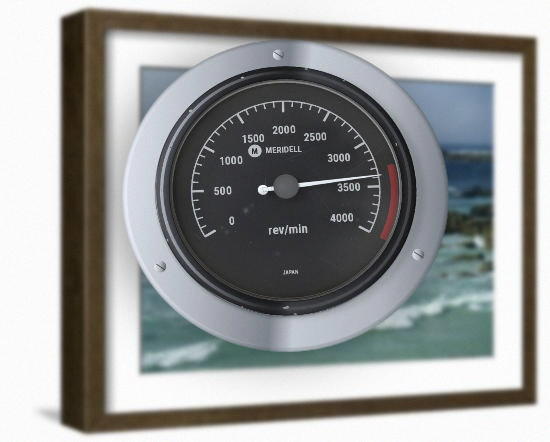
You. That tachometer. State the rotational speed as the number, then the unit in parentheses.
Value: 3400 (rpm)
